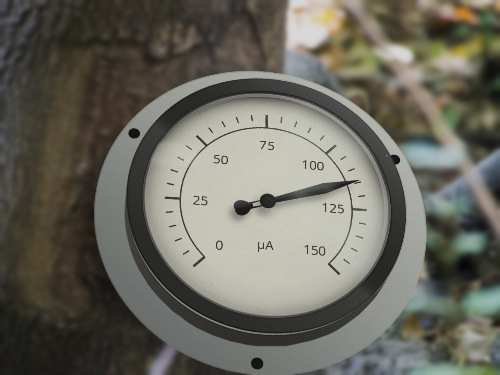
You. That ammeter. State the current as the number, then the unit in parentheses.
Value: 115 (µA)
